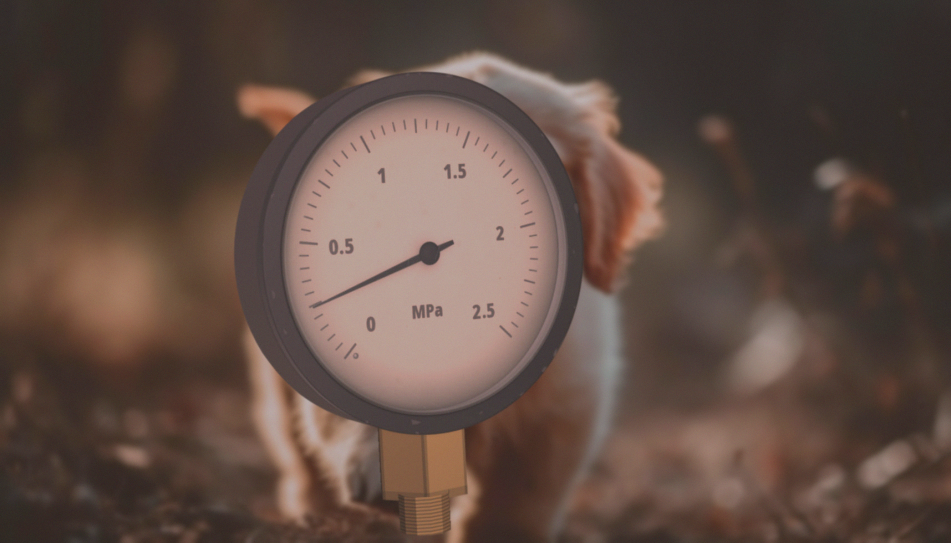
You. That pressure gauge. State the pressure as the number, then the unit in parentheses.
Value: 0.25 (MPa)
